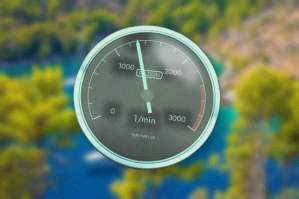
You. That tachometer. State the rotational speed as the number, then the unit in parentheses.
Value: 1300 (rpm)
